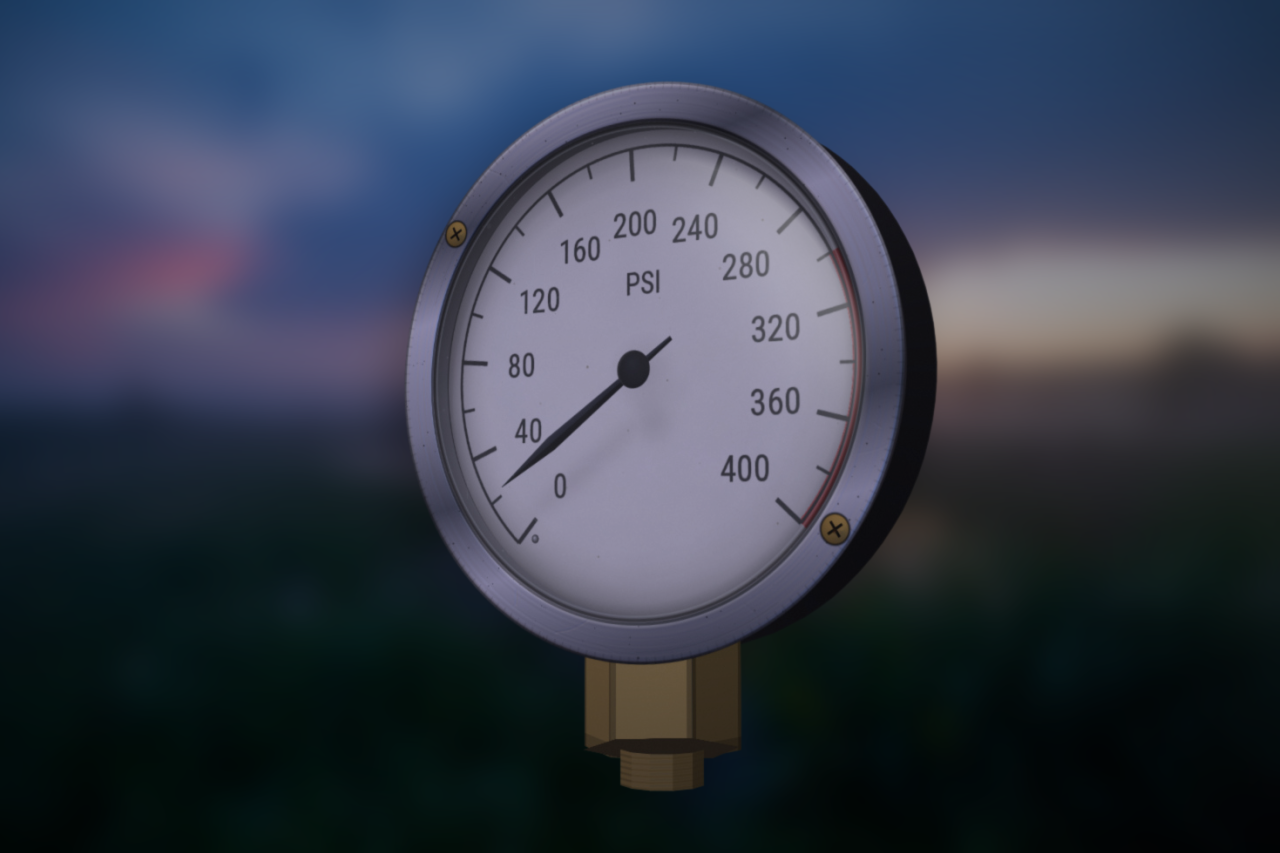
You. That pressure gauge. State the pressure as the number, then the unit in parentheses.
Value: 20 (psi)
